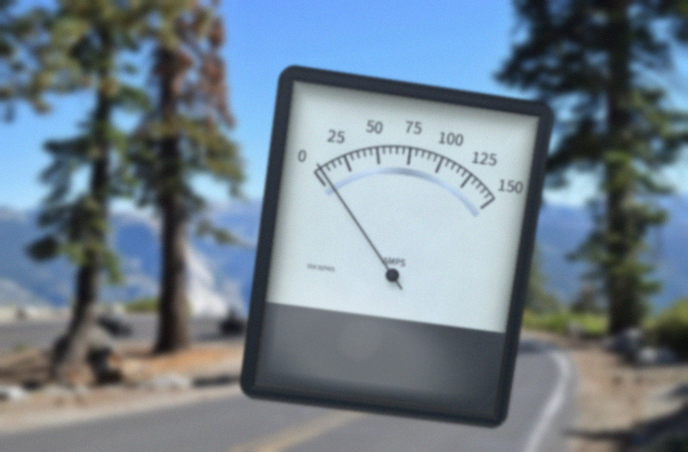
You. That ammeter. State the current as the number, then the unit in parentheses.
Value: 5 (A)
